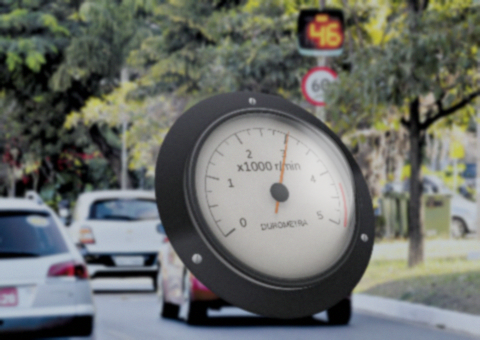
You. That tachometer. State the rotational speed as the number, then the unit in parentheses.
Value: 3000 (rpm)
